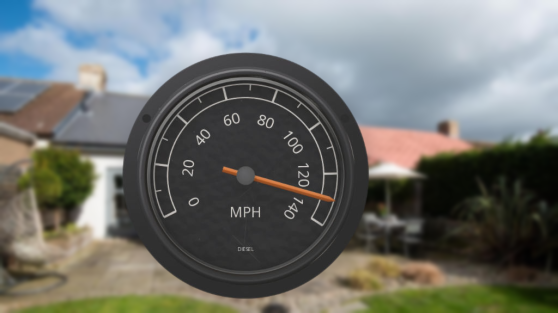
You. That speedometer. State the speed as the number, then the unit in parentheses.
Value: 130 (mph)
